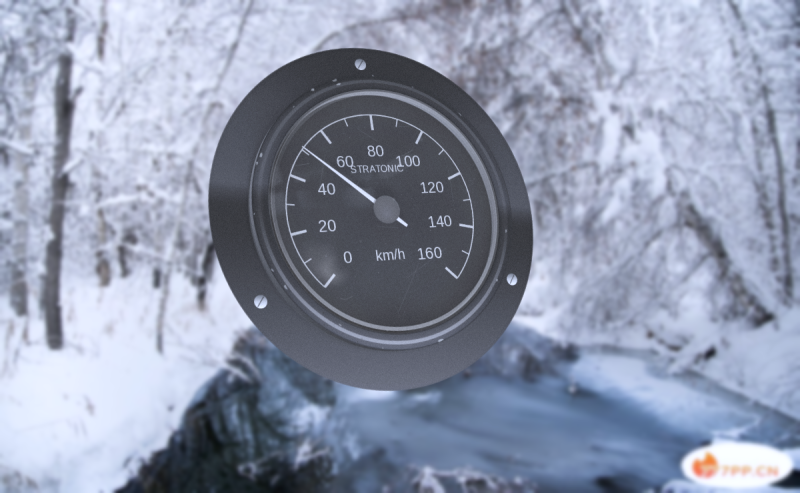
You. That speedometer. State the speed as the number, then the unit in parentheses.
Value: 50 (km/h)
